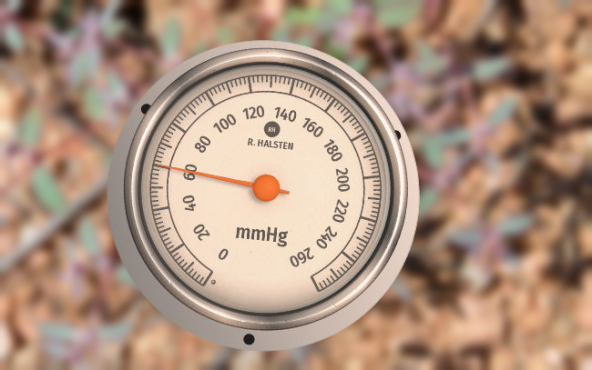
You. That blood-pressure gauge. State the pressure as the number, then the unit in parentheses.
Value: 60 (mmHg)
